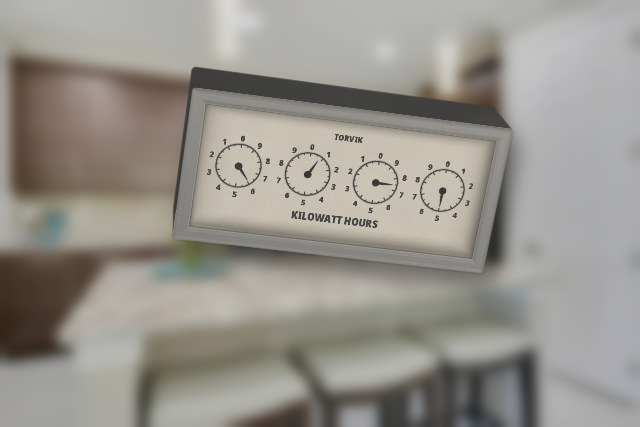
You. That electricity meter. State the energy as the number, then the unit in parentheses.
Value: 6075 (kWh)
